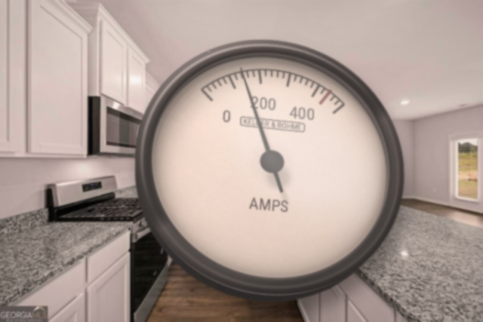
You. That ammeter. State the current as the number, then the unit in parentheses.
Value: 140 (A)
